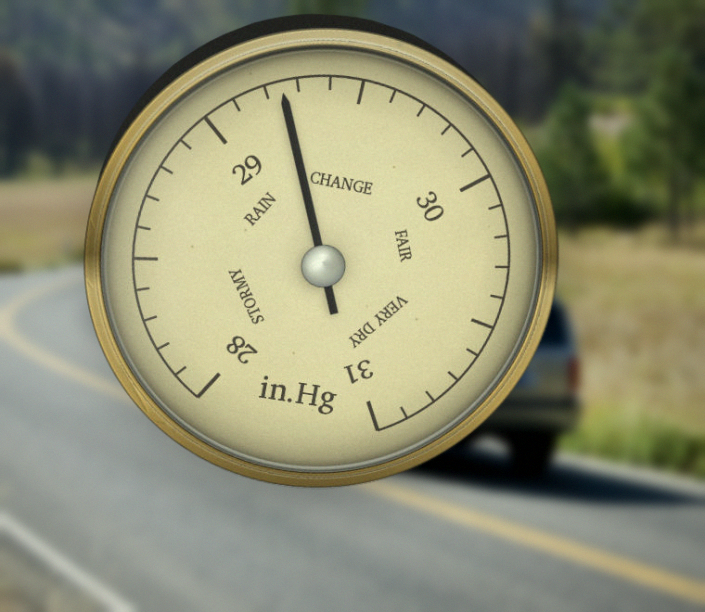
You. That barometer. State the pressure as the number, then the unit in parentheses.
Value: 29.25 (inHg)
